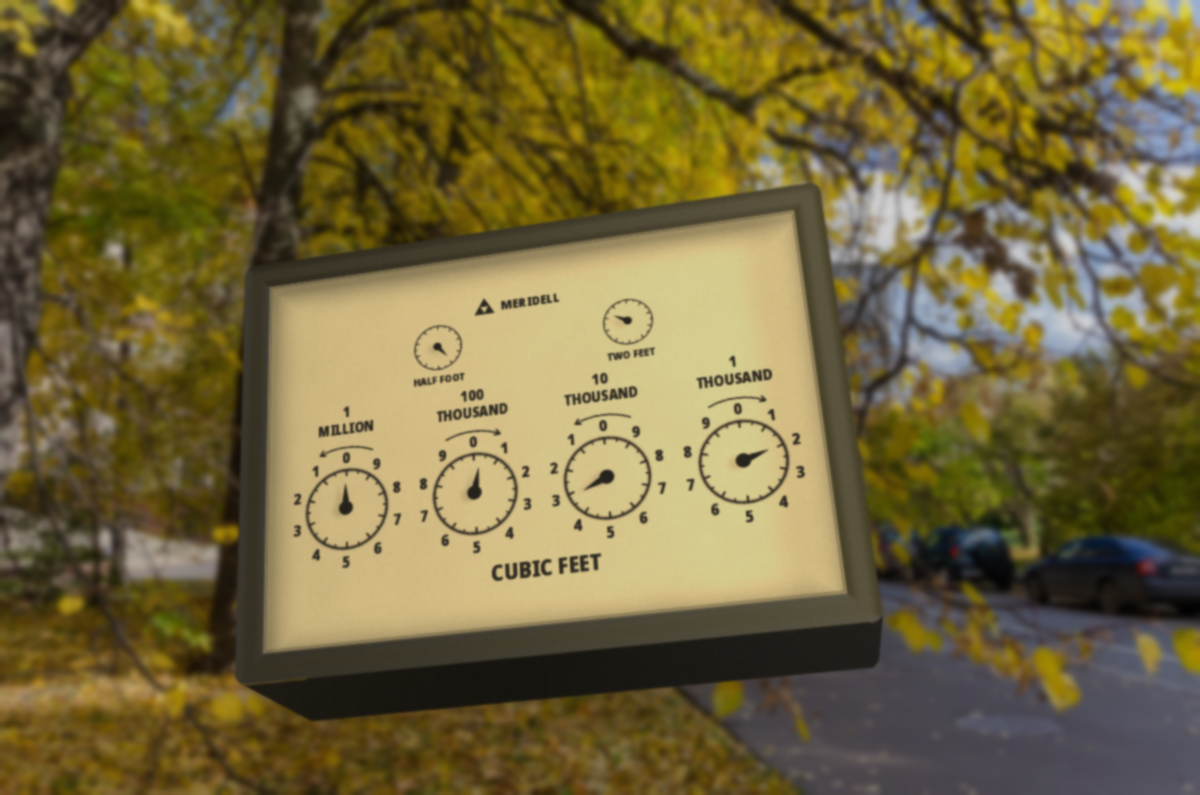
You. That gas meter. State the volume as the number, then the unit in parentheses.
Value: 3200 (ft³)
